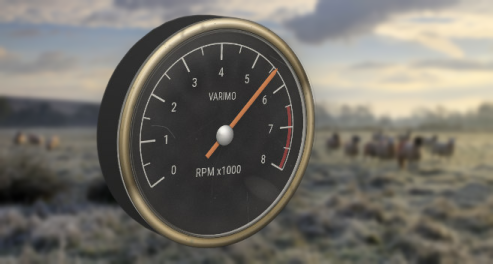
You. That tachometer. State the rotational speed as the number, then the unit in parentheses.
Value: 5500 (rpm)
